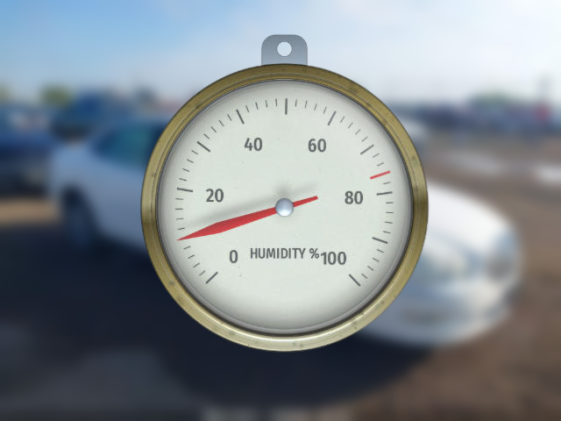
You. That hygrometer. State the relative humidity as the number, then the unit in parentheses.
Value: 10 (%)
